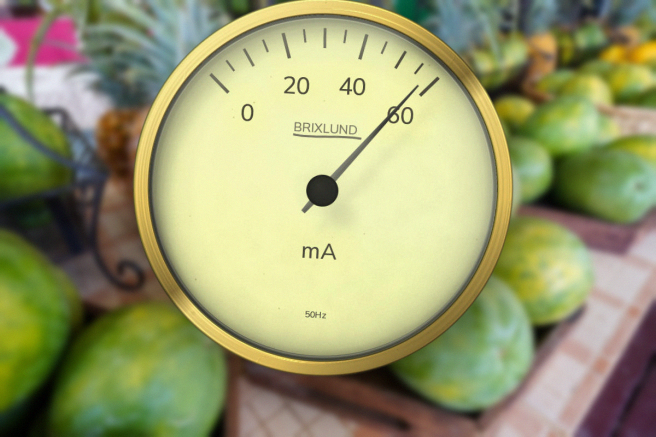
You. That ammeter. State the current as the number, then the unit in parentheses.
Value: 57.5 (mA)
